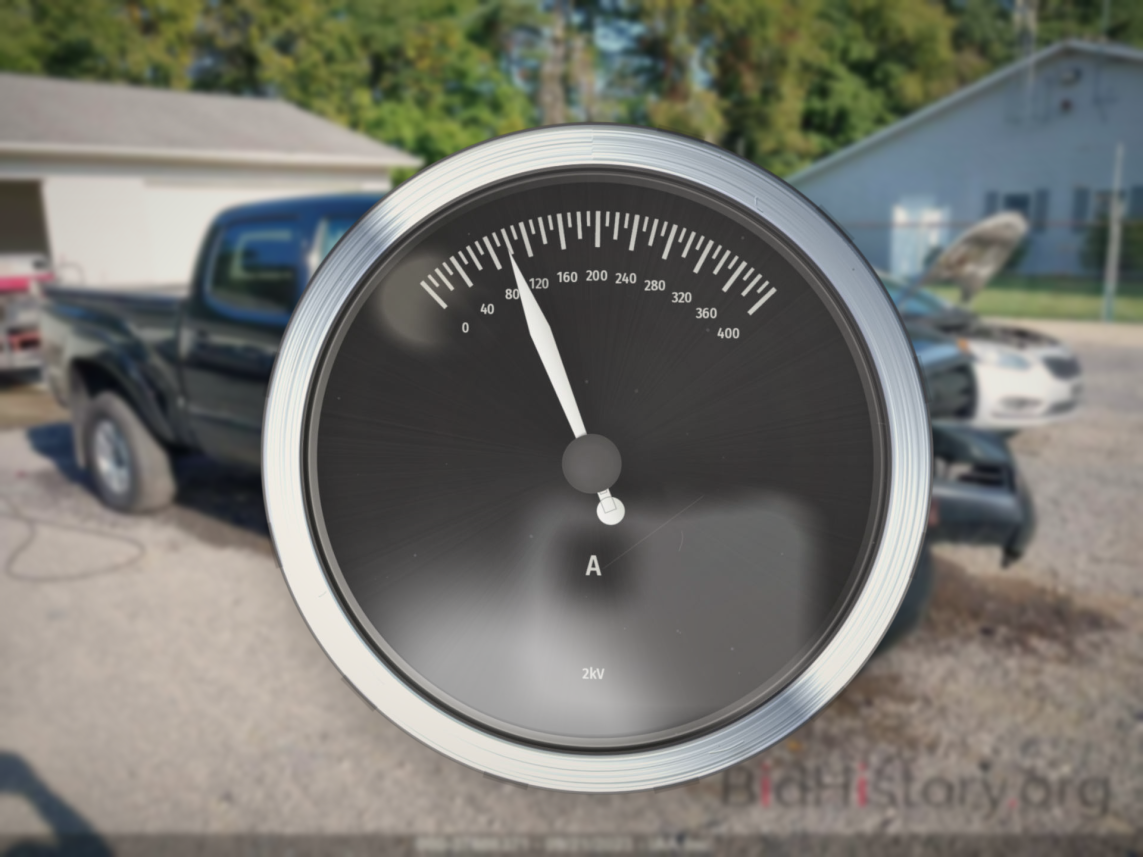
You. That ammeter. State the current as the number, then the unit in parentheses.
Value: 100 (A)
